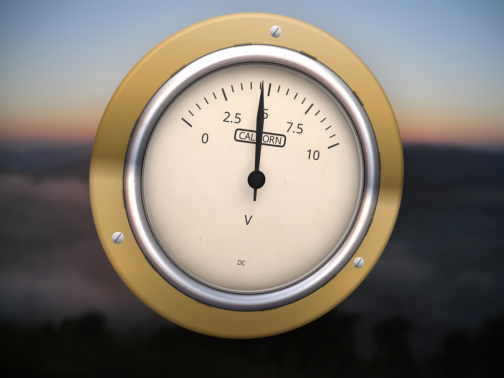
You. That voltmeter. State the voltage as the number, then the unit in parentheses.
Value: 4.5 (V)
